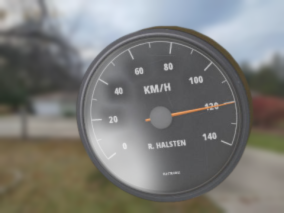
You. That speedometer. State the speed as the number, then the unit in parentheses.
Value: 120 (km/h)
